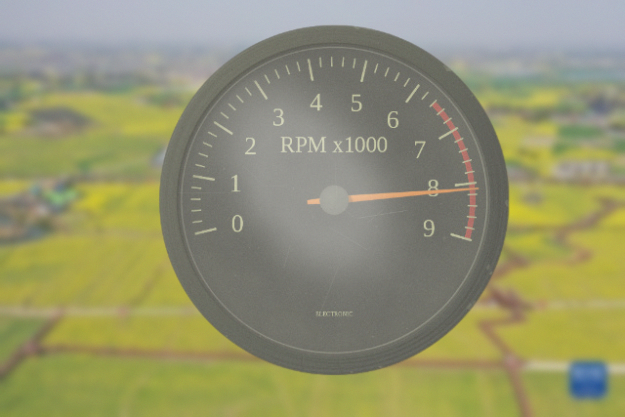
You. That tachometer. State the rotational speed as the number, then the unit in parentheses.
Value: 8100 (rpm)
